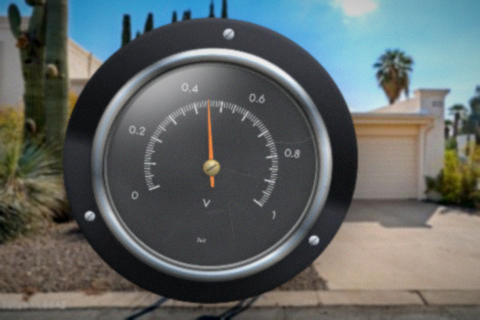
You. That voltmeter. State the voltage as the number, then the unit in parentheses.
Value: 0.45 (V)
